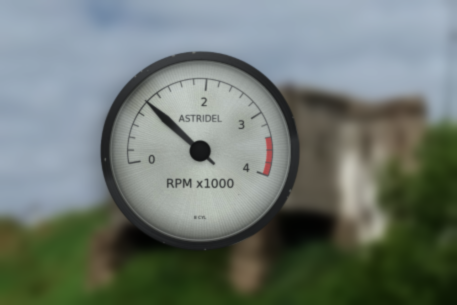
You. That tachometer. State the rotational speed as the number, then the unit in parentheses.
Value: 1000 (rpm)
